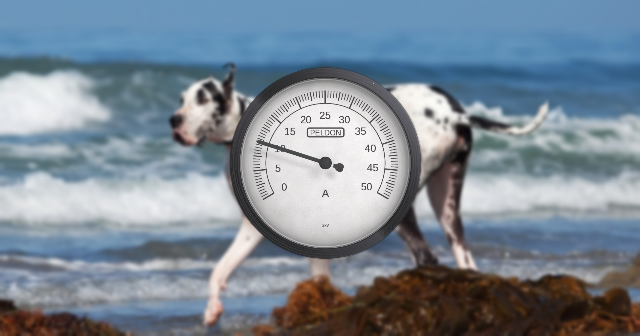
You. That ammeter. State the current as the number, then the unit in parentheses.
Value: 10 (A)
